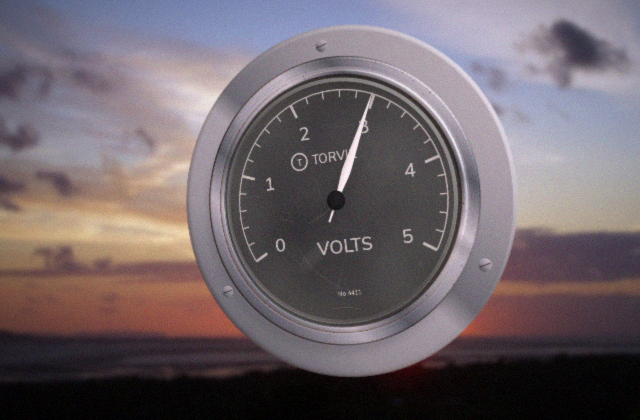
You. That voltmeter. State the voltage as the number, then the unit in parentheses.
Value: 3 (V)
